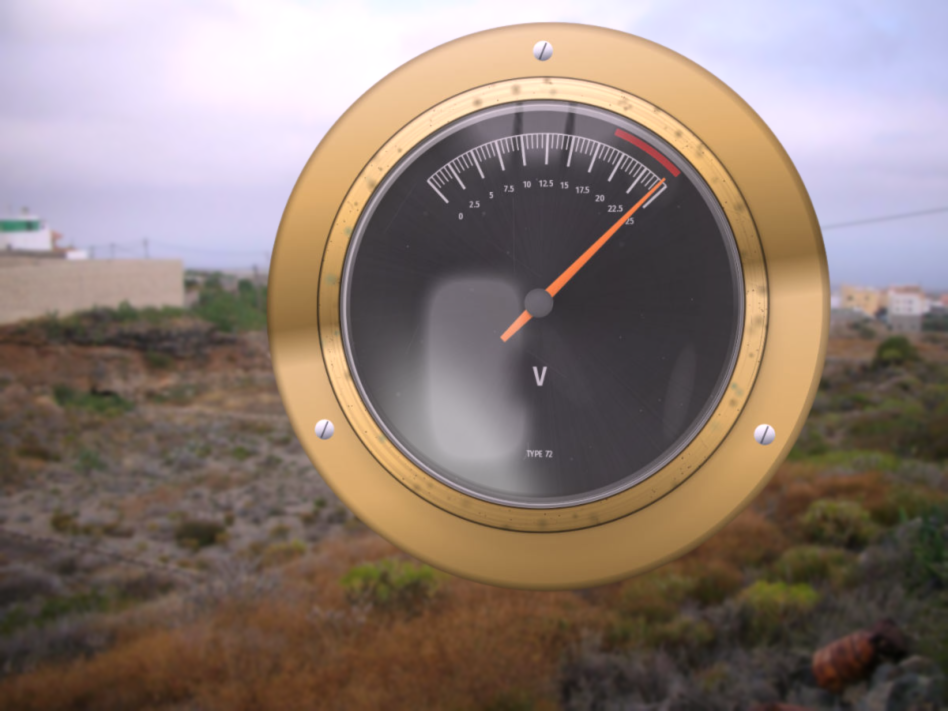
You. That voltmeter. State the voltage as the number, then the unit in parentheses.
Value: 24.5 (V)
